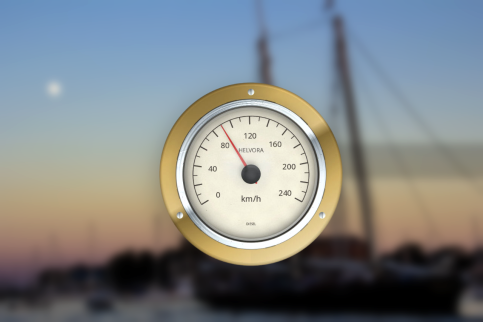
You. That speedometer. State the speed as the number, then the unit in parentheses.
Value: 90 (km/h)
